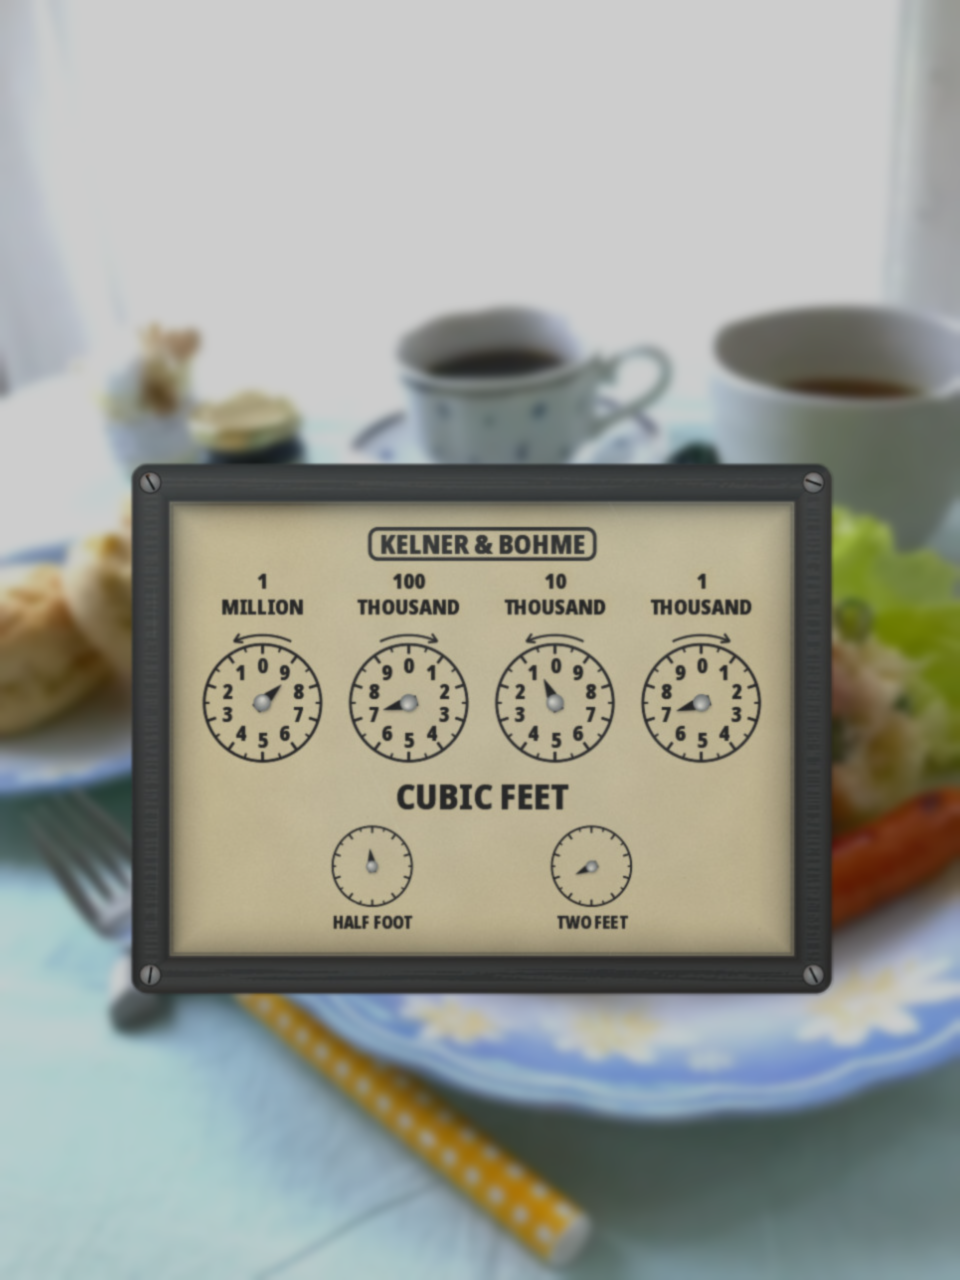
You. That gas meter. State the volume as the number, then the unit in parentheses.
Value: 870700 (ft³)
